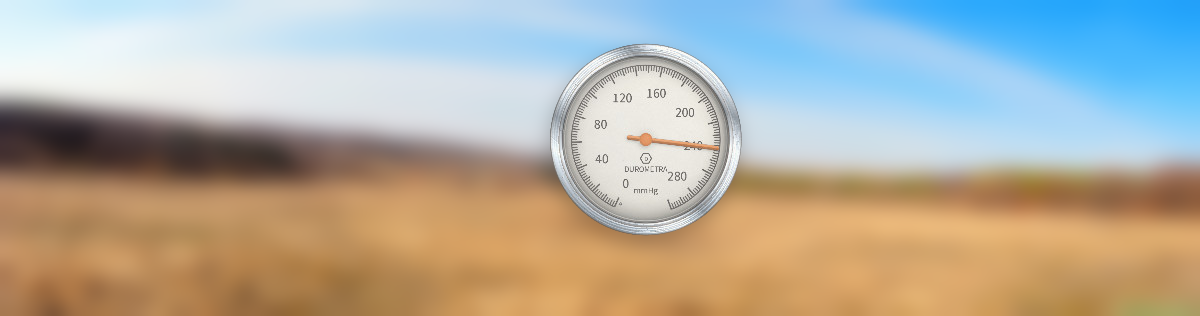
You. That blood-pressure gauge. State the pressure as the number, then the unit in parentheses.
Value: 240 (mmHg)
